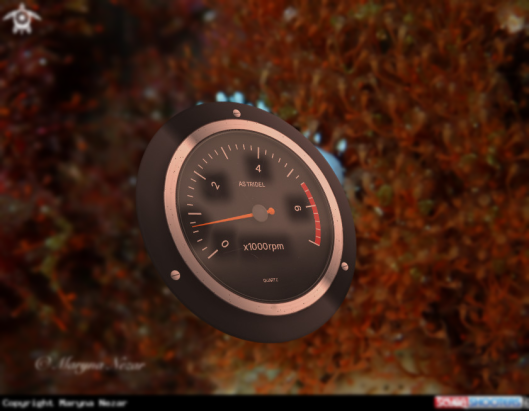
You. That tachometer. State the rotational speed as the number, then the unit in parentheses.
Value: 700 (rpm)
